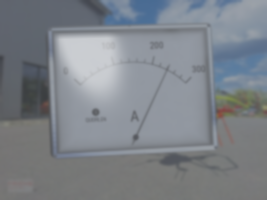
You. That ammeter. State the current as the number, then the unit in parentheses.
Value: 240 (A)
